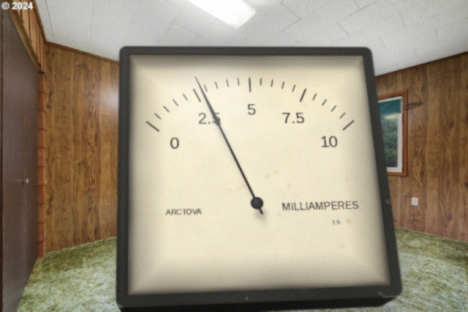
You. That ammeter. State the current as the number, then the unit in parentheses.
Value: 2.75 (mA)
